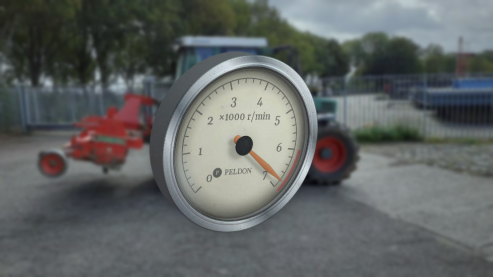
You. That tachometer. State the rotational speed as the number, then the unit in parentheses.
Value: 6800 (rpm)
